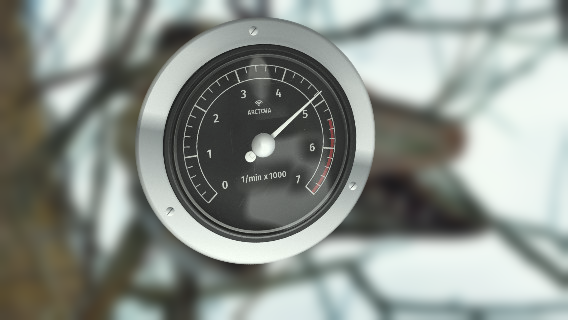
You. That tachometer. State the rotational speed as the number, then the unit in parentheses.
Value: 4800 (rpm)
